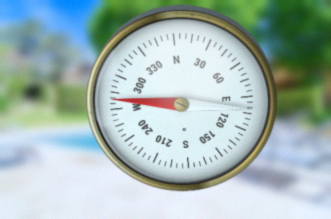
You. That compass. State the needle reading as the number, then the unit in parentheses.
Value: 280 (°)
